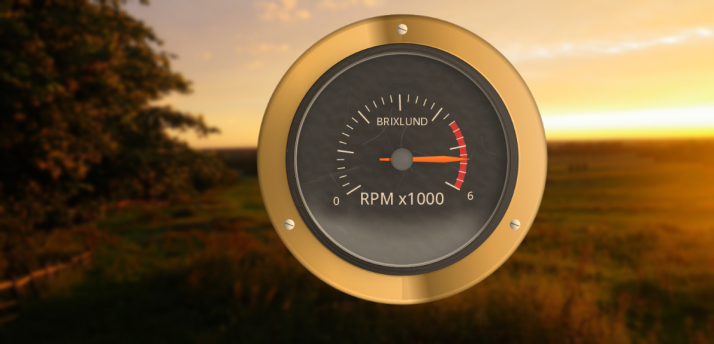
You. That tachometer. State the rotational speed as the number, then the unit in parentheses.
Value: 5300 (rpm)
